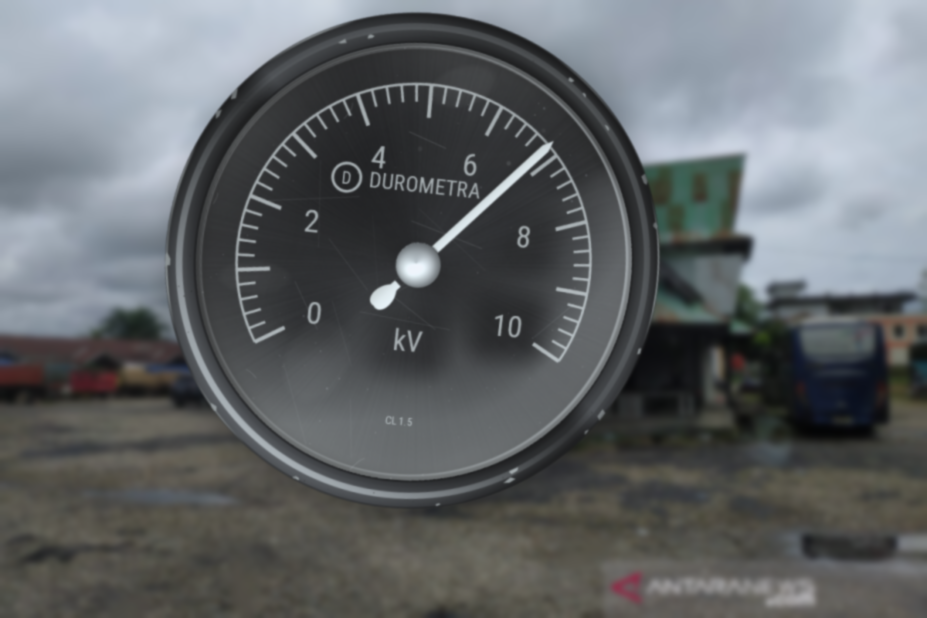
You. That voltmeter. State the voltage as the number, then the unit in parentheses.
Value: 6.8 (kV)
